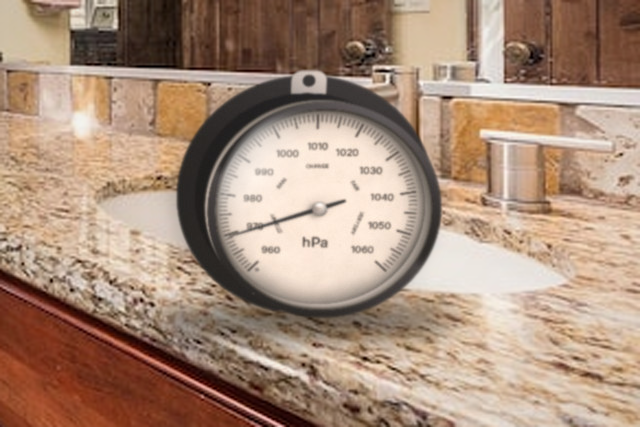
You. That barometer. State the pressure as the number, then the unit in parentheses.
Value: 970 (hPa)
